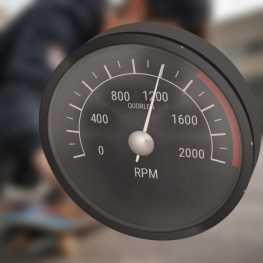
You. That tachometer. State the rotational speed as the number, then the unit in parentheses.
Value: 1200 (rpm)
